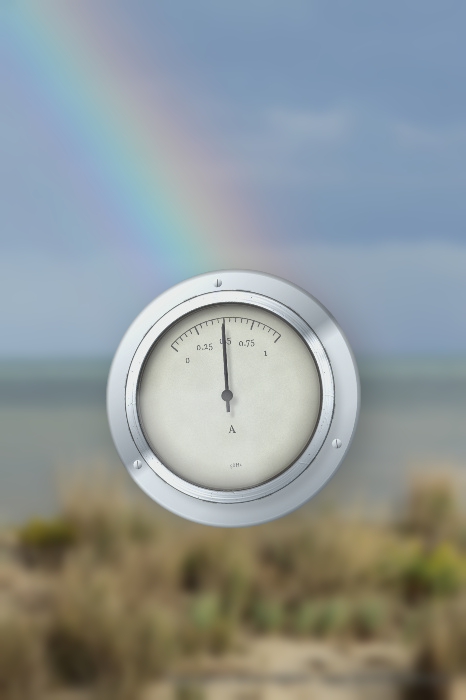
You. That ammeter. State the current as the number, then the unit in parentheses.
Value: 0.5 (A)
